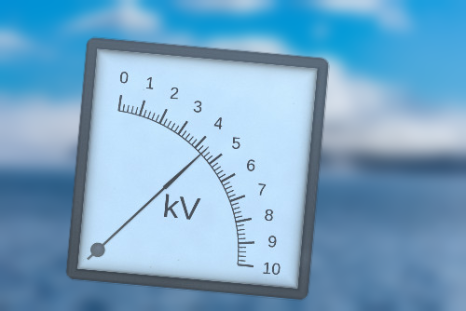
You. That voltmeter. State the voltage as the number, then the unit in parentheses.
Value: 4.4 (kV)
